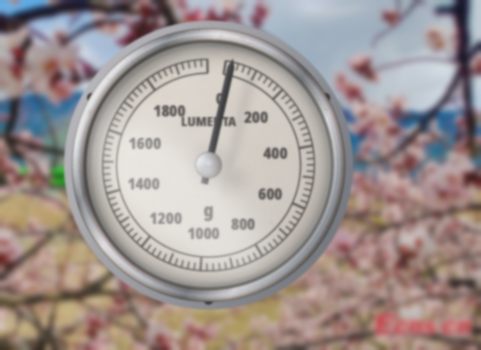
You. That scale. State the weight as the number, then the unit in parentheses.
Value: 20 (g)
